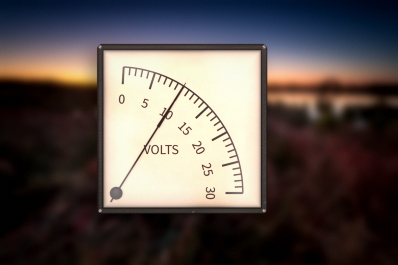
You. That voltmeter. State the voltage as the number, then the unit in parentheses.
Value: 10 (V)
